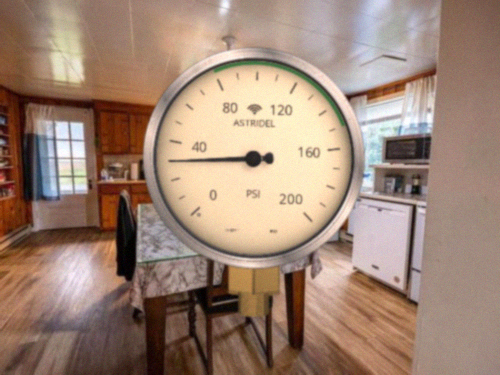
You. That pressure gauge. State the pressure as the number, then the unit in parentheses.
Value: 30 (psi)
